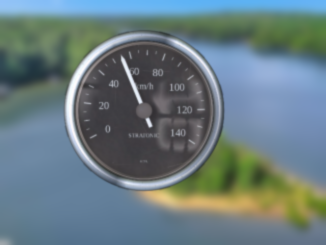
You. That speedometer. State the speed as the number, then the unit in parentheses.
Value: 55 (km/h)
